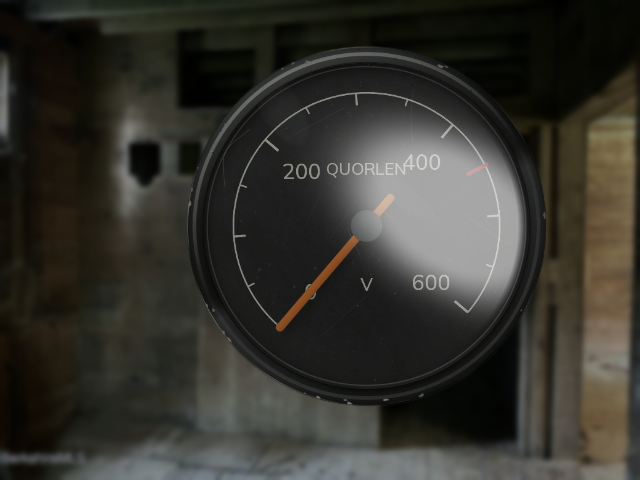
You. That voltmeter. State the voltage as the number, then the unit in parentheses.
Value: 0 (V)
